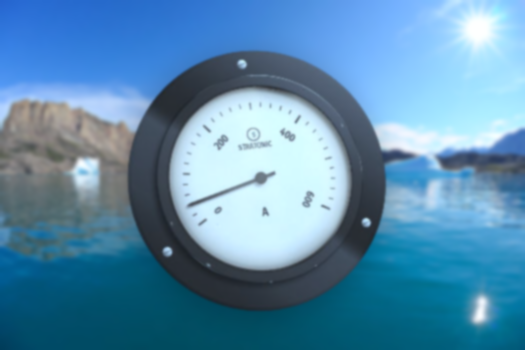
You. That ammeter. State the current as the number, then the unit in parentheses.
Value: 40 (A)
